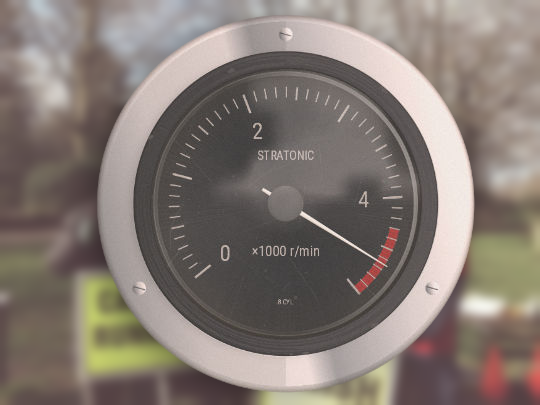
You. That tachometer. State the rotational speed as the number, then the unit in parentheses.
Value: 4650 (rpm)
